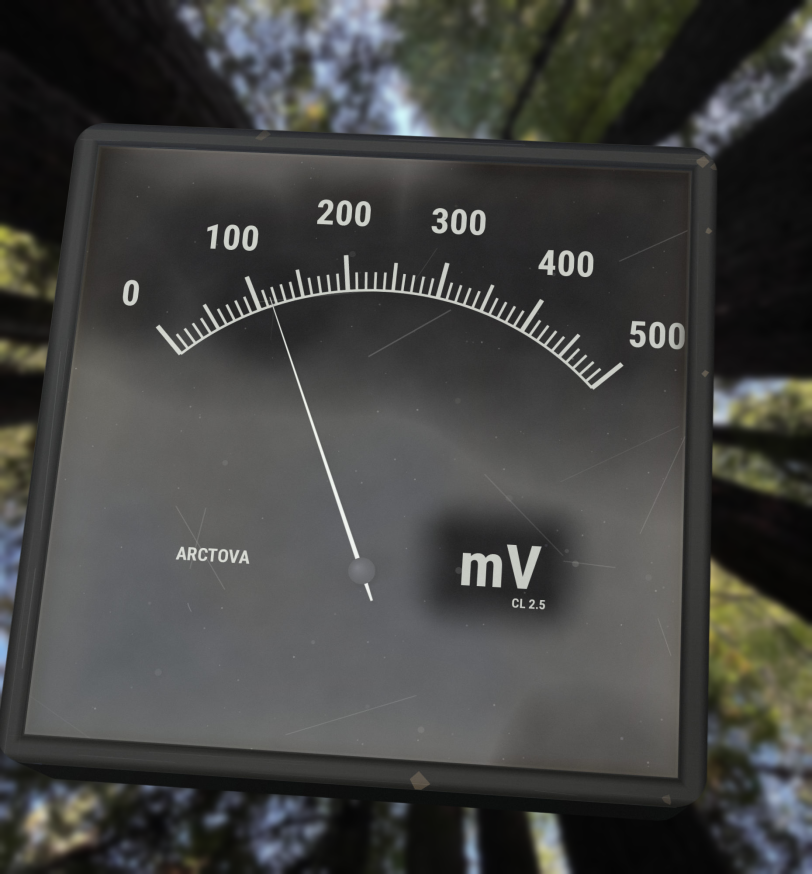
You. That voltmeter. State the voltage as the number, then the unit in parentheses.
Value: 115 (mV)
